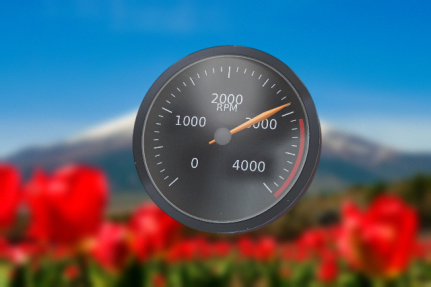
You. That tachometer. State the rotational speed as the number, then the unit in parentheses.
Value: 2900 (rpm)
